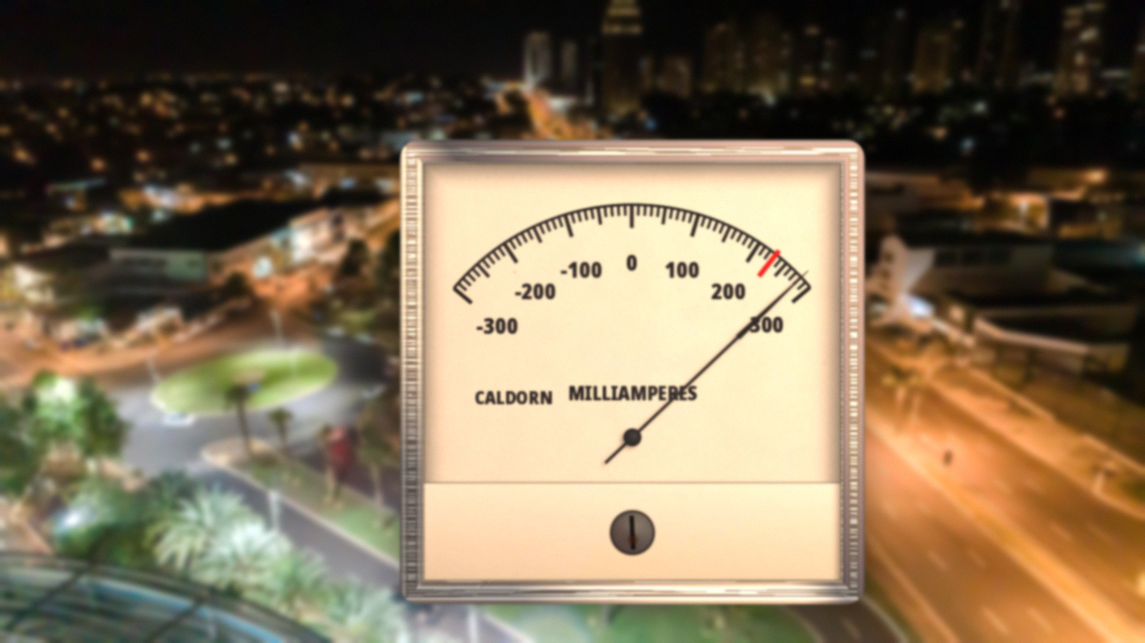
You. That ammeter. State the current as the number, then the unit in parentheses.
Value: 280 (mA)
